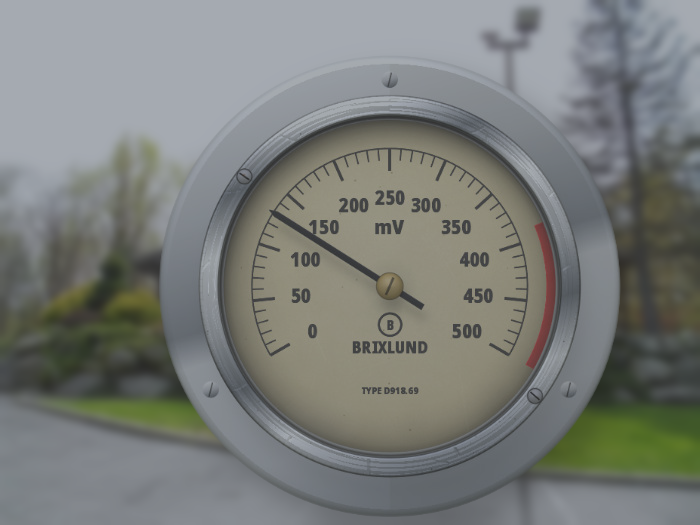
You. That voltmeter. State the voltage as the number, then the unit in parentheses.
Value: 130 (mV)
